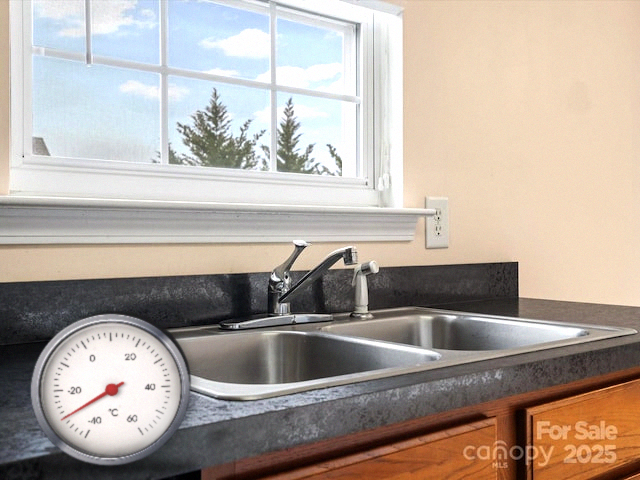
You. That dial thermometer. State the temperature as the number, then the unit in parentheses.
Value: -30 (°C)
